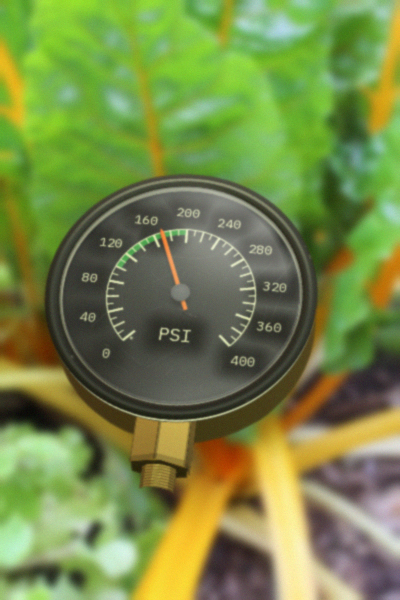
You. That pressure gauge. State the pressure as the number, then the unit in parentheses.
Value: 170 (psi)
